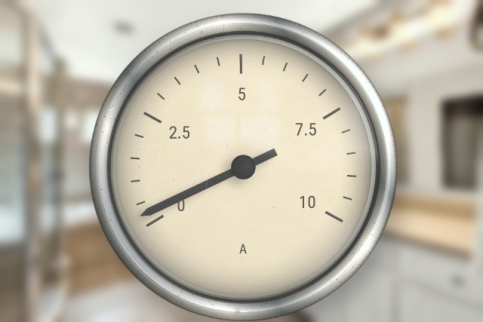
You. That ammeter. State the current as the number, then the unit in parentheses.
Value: 0.25 (A)
